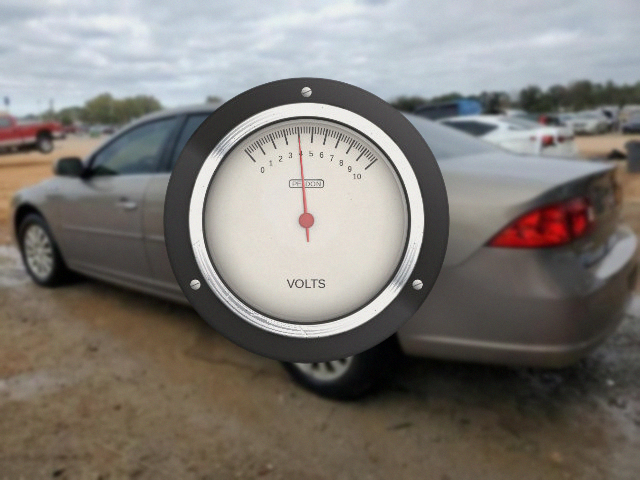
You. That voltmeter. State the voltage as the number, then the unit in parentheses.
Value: 4 (V)
